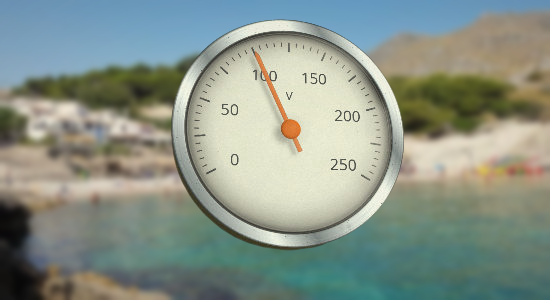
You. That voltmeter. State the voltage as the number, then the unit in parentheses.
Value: 100 (V)
